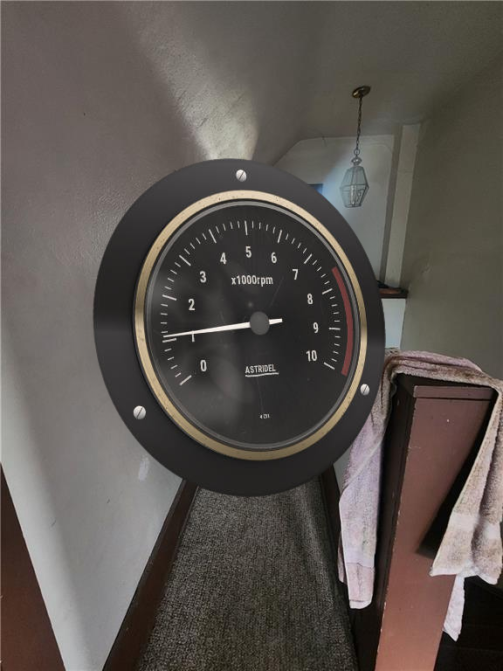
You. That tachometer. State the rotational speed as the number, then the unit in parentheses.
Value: 1100 (rpm)
